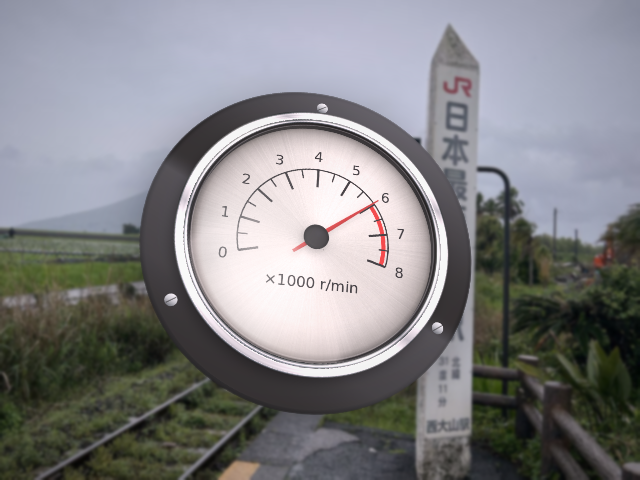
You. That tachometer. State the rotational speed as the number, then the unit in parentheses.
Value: 6000 (rpm)
